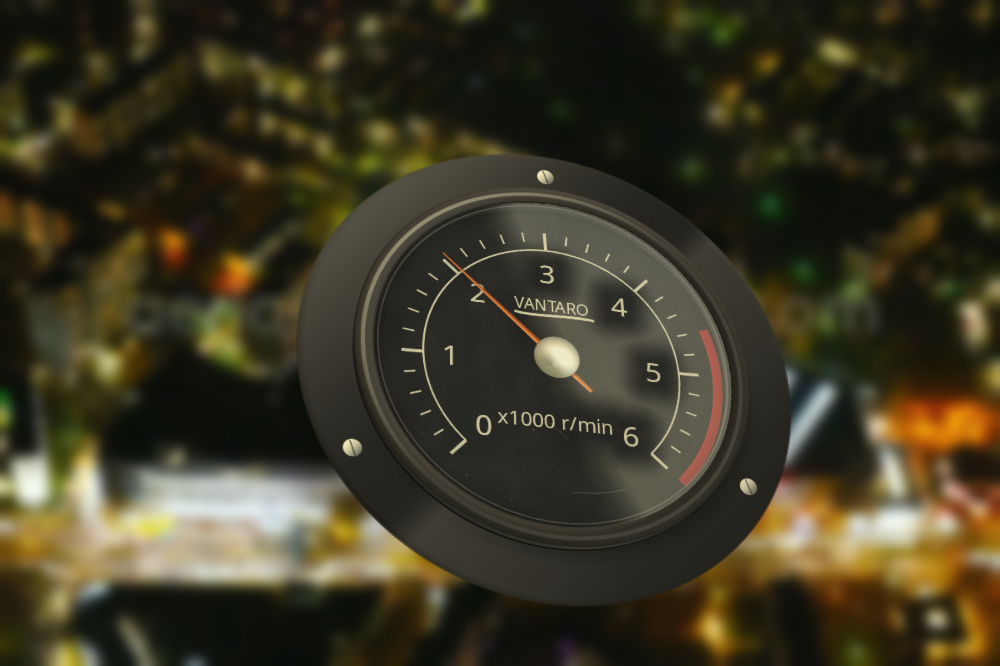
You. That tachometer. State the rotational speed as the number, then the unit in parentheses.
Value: 2000 (rpm)
